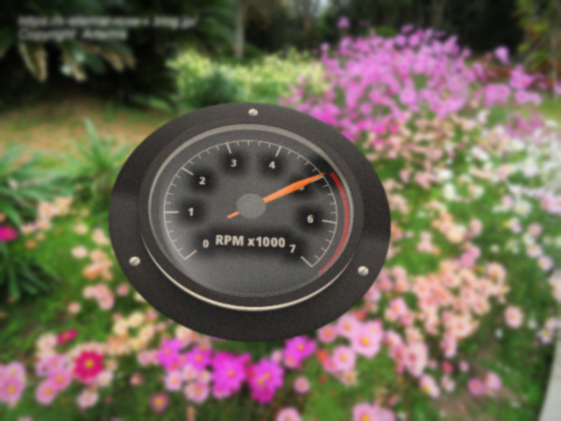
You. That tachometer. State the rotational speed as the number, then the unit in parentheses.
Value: 5000 (rpm)
